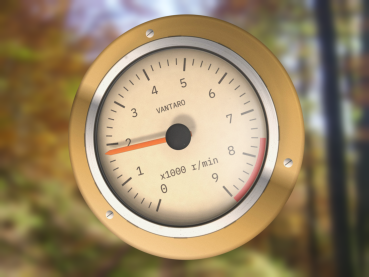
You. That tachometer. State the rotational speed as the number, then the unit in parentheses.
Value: 1800 (rpm)
